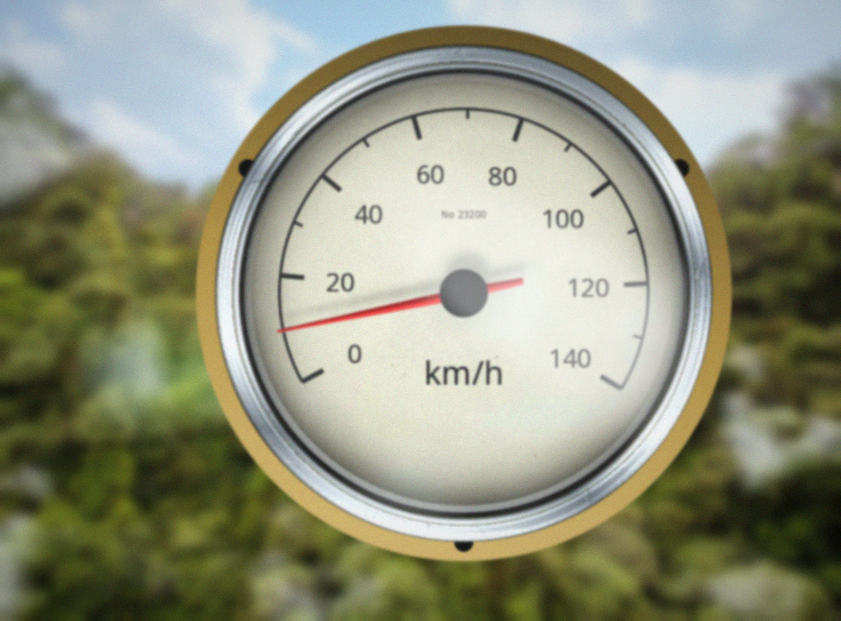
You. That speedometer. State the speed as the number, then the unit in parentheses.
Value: 10 (km/h)
